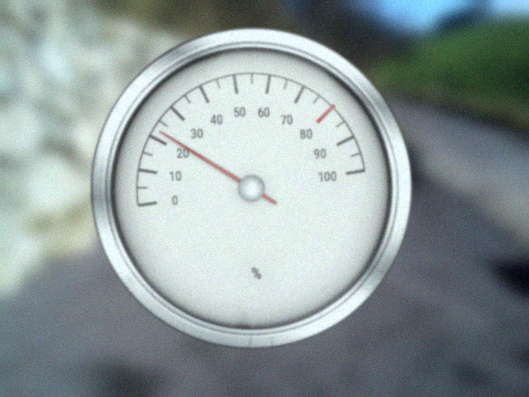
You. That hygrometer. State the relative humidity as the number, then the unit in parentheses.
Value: 22.5 (%)
